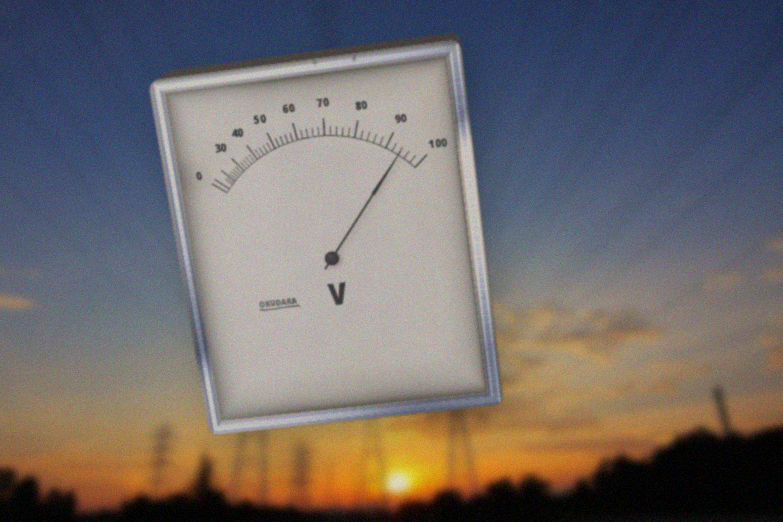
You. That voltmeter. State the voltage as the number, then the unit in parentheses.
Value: 94 (V)
